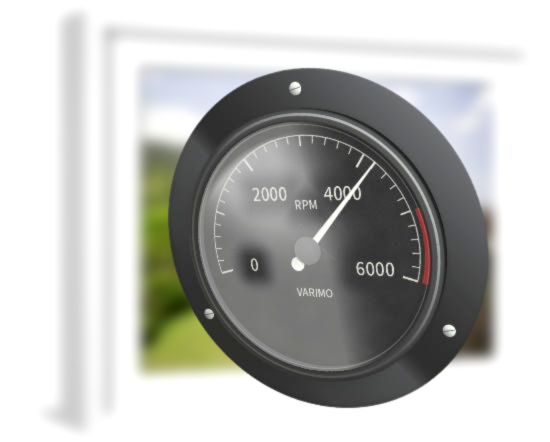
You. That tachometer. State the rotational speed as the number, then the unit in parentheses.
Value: 4200 (rpm)
